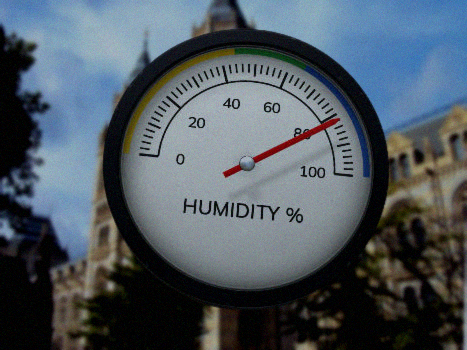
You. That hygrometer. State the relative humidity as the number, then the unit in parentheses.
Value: 82 (%)
